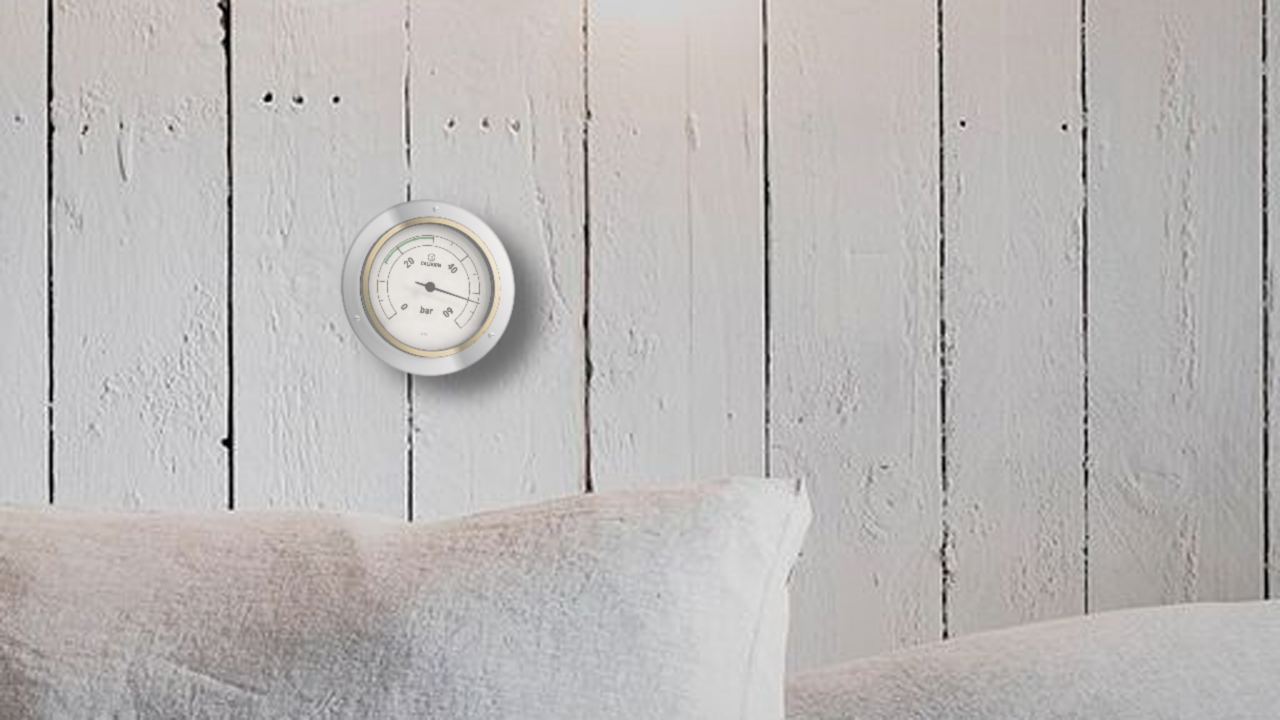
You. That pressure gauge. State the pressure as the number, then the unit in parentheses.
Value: 52.5 (bar)
